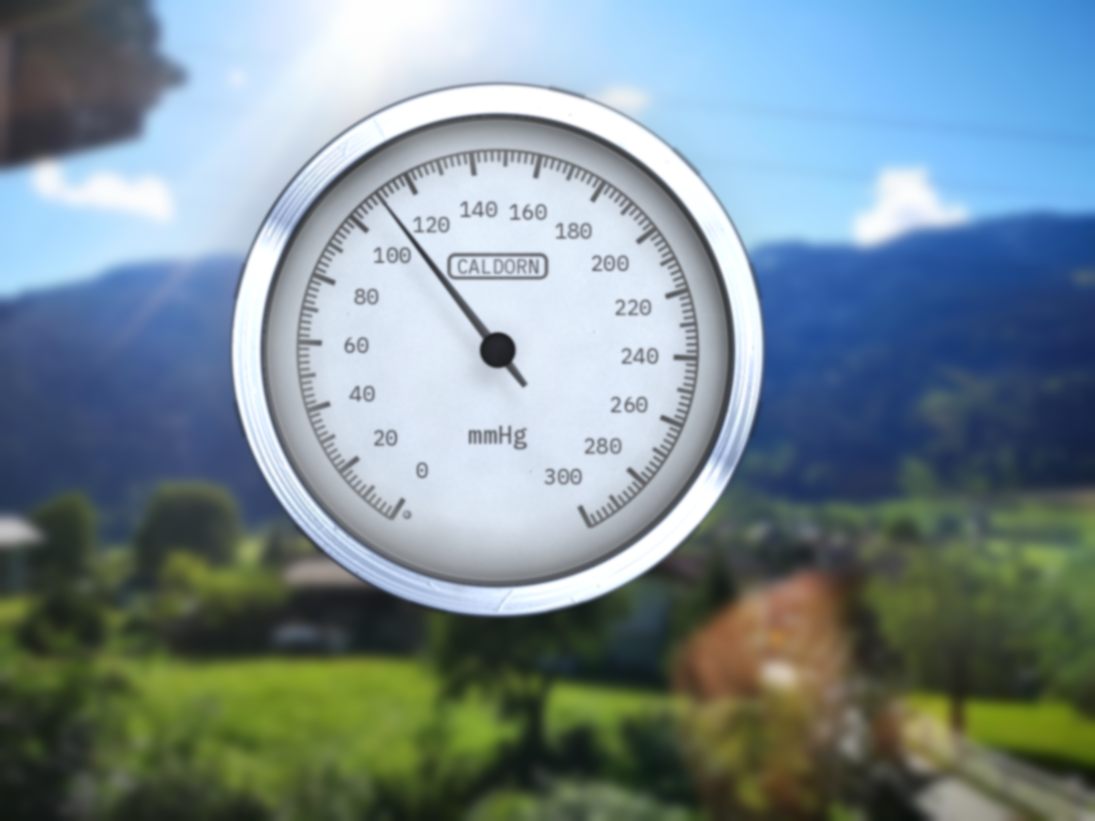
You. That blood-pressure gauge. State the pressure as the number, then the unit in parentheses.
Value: 110 (mmHg)
